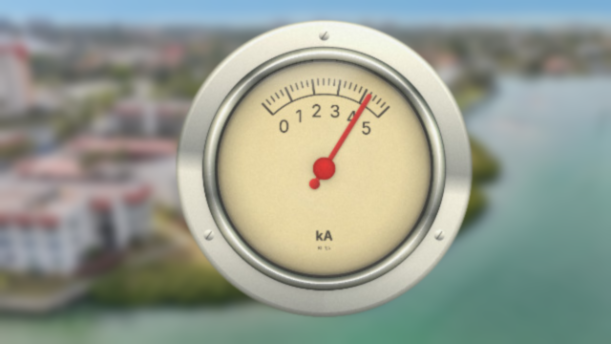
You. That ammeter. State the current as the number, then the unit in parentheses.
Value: 4.2 (kA)
